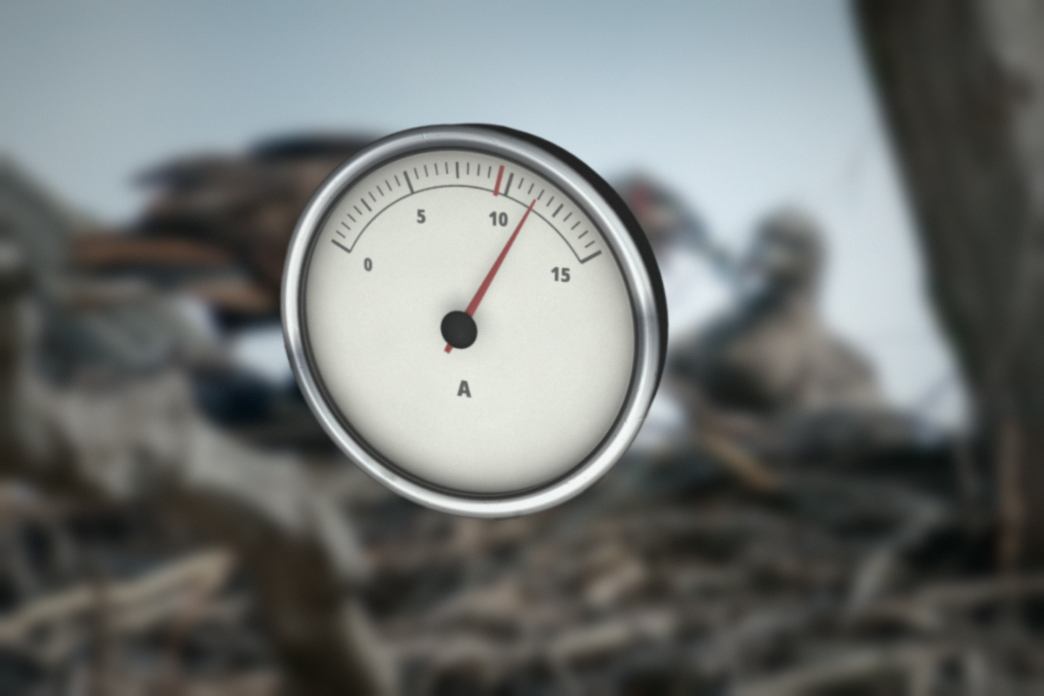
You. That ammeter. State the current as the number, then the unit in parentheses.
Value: 11.5 (A)
